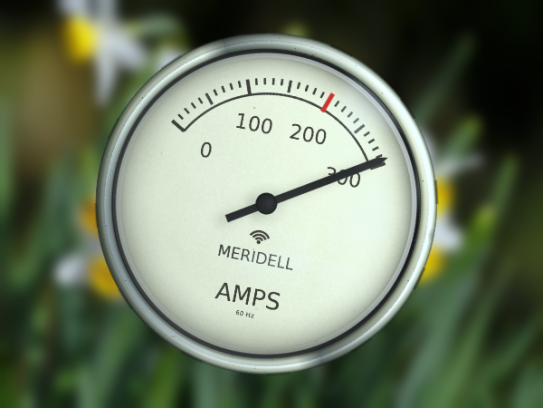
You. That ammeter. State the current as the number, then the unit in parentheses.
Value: 295 (A)
